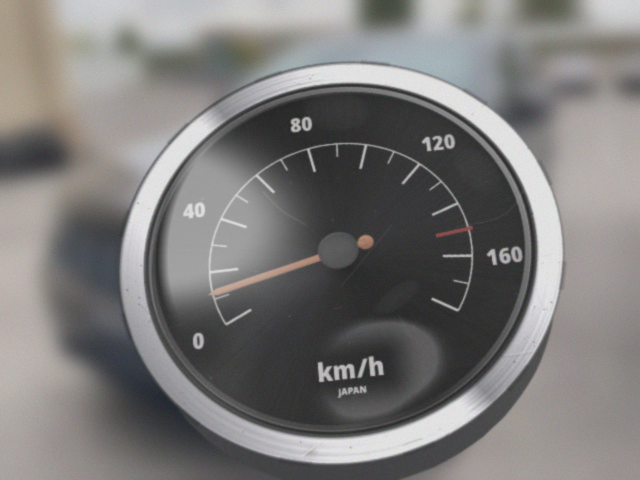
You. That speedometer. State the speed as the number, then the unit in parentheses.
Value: 10 (km/h)
